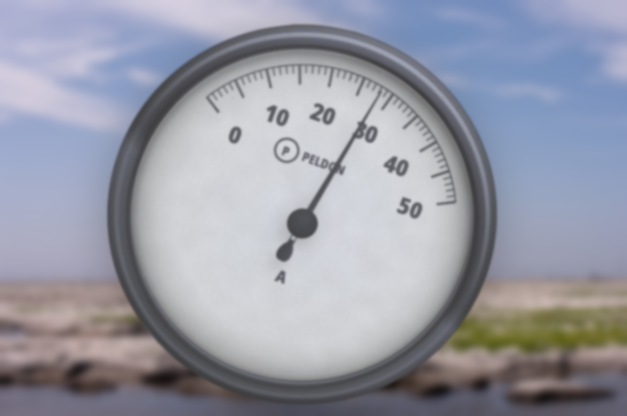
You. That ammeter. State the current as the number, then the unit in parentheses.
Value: 28 (A)
